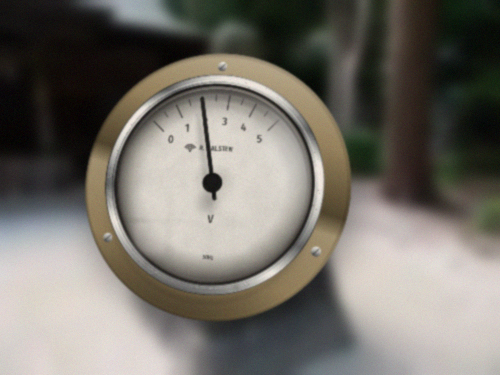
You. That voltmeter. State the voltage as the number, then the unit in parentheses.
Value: 2 (V)
